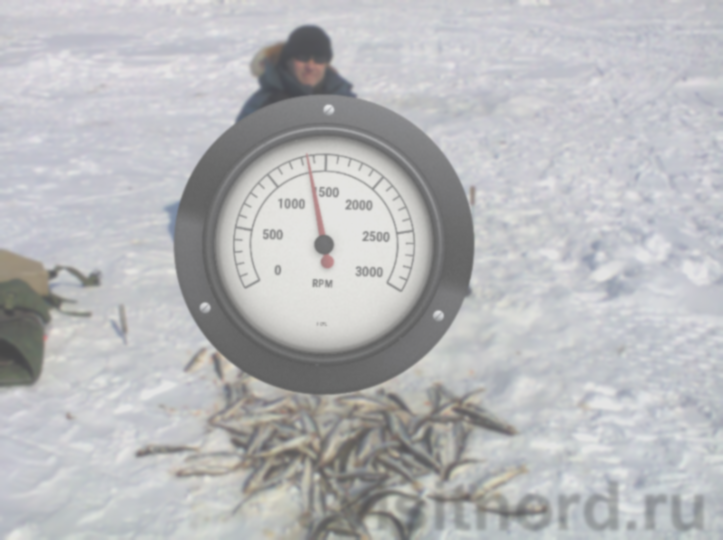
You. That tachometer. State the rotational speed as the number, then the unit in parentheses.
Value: 1350 (rpm)
